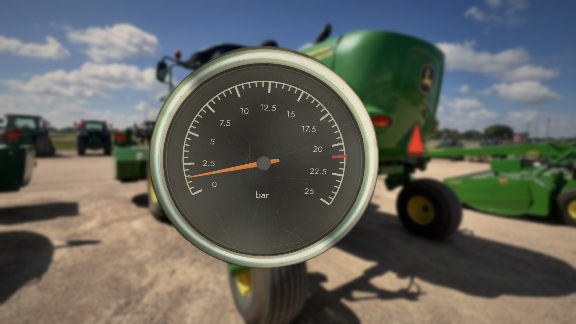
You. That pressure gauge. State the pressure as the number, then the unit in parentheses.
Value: 1.5 (bar)
